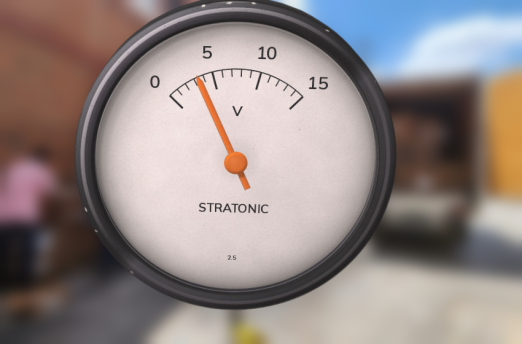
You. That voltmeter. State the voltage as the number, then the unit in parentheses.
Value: 3.5 (V)
